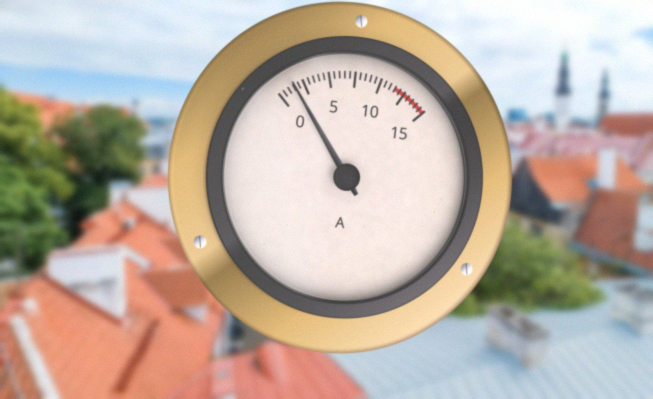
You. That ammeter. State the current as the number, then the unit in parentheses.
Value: 1.5 (A)
